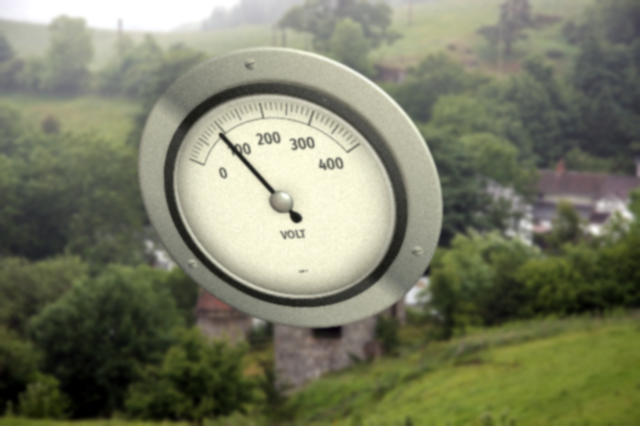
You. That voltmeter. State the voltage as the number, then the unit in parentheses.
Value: 100 (V)
